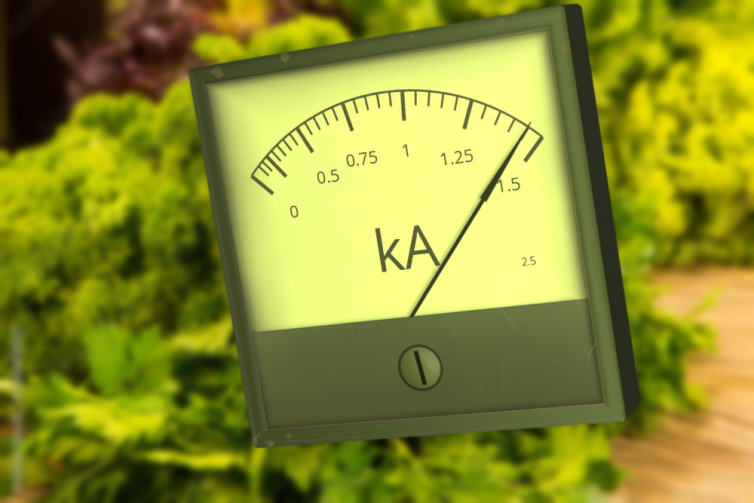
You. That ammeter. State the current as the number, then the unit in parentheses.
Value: 1.45 (kA)
